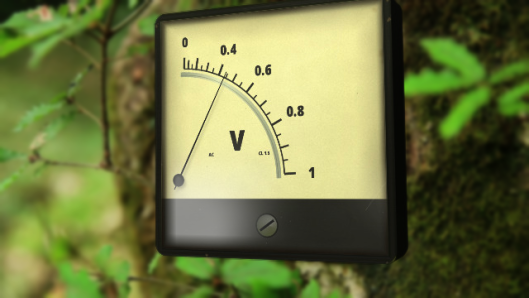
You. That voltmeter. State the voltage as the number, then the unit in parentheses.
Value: 0.45 (V)
